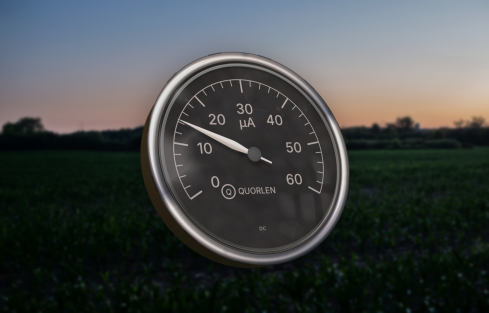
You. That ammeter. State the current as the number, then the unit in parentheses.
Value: 14 (µA)
